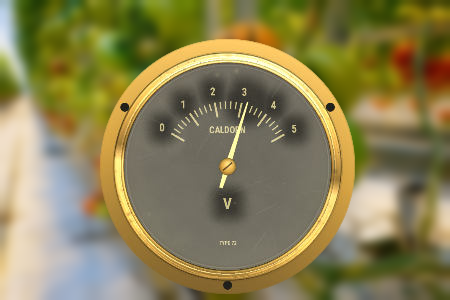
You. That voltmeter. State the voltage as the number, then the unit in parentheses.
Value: 3.2 (V)
